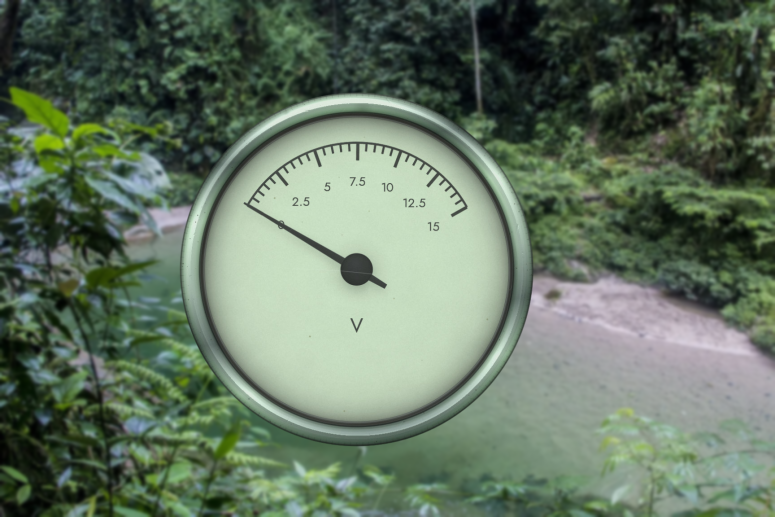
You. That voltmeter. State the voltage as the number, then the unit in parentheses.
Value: 0 (V)
